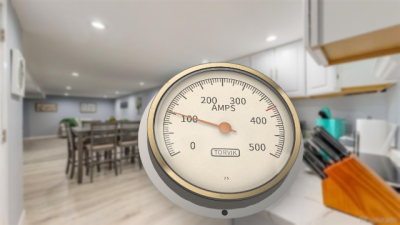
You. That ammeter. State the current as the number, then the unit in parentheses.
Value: 100 (A)
